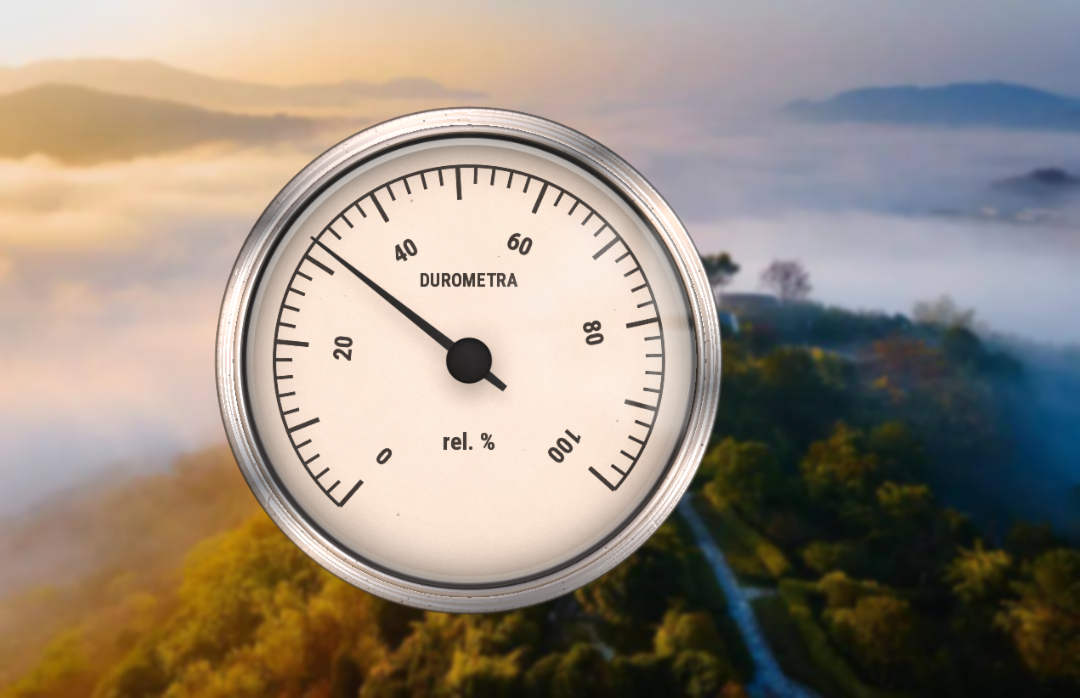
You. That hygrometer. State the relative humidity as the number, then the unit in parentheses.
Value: 32 (%)
